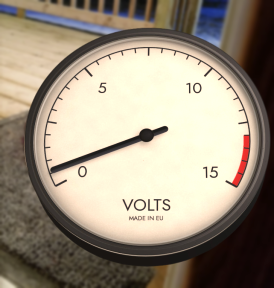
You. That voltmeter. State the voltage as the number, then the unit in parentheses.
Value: 0.5 (V)
